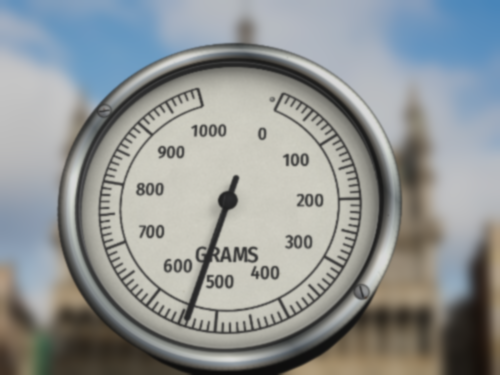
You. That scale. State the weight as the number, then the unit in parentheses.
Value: 540 (g)
